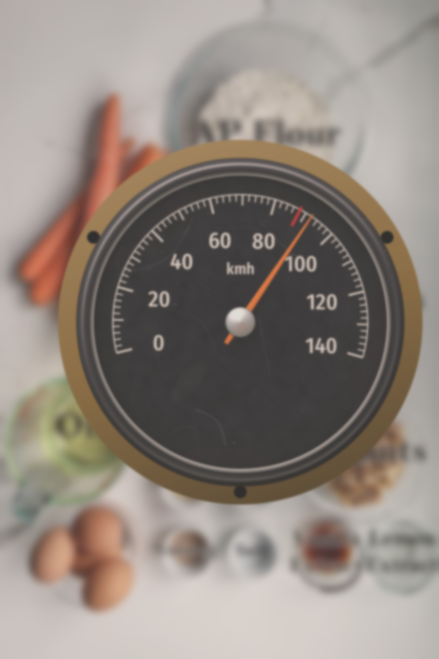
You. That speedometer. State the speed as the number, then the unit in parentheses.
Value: 92 (km/h)
